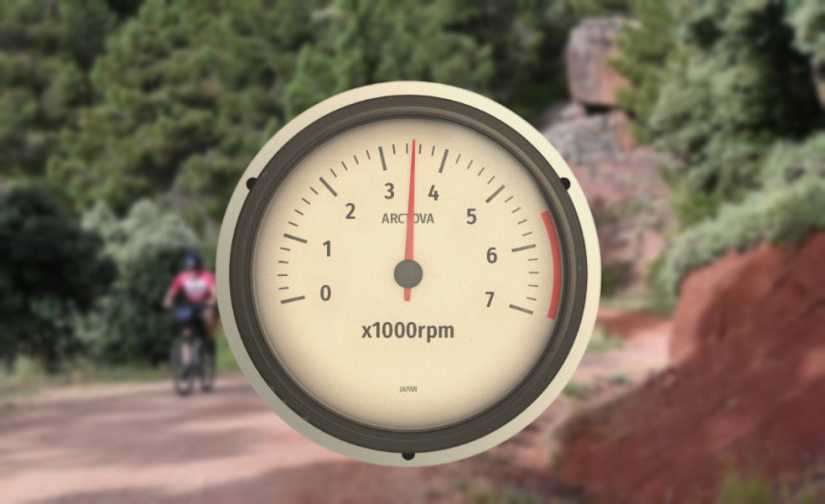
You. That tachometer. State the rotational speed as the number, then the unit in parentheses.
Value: 3500 (rpm)
